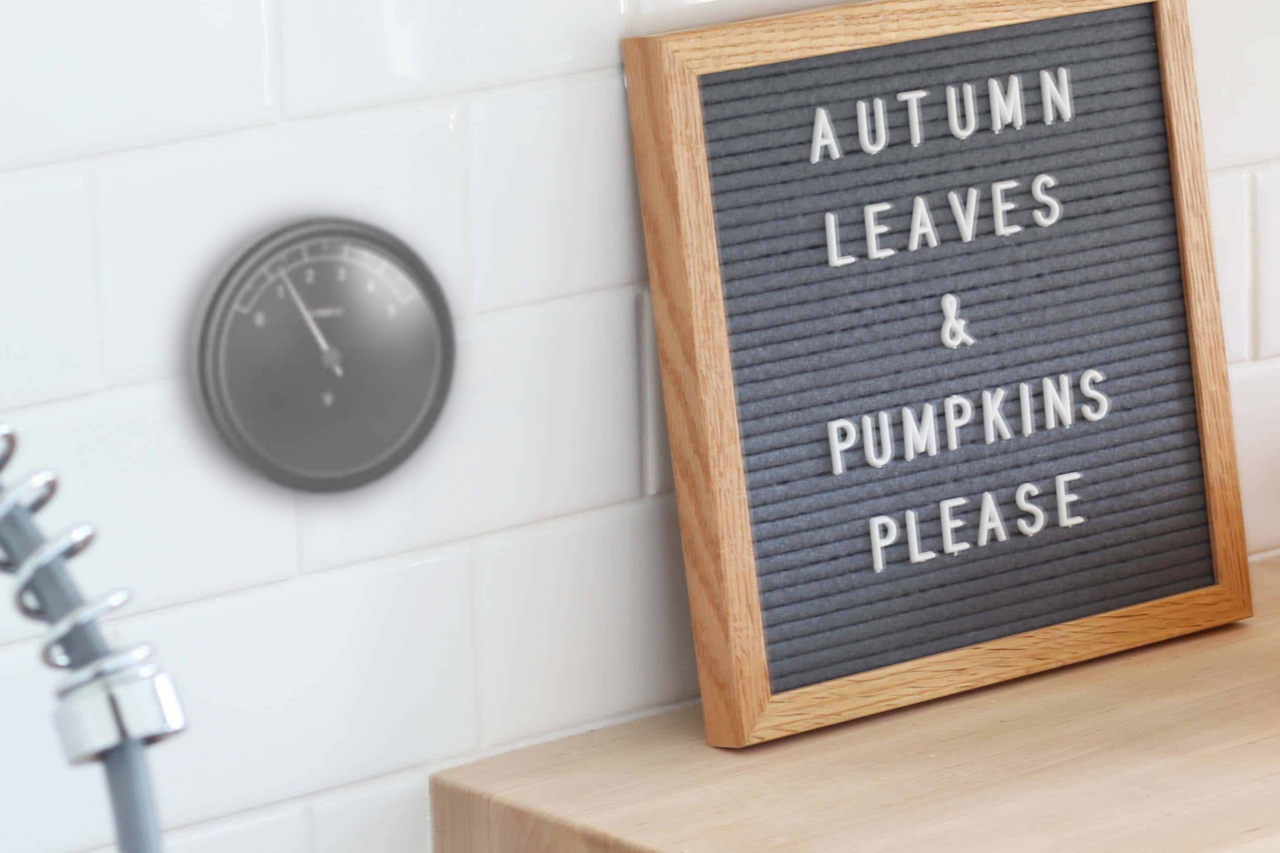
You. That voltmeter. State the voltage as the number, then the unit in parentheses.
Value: 1.25 (V)
